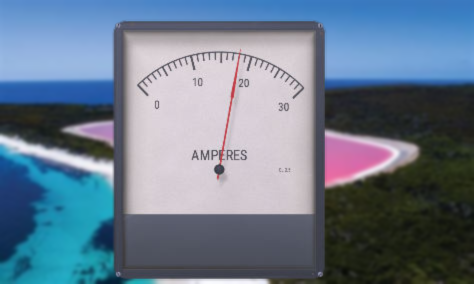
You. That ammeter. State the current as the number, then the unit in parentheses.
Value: 18 (A)
